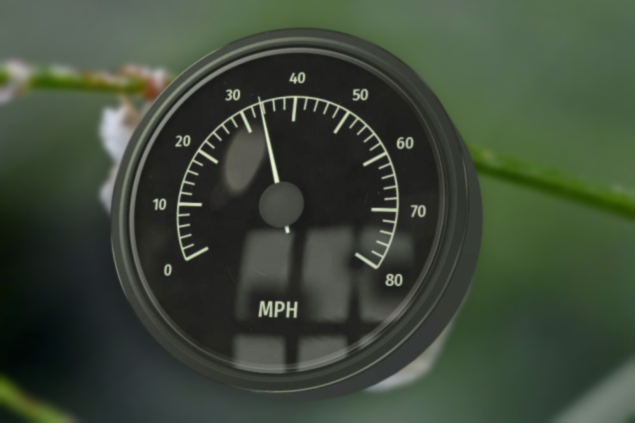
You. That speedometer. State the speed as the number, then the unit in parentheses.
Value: 34 (mph)
